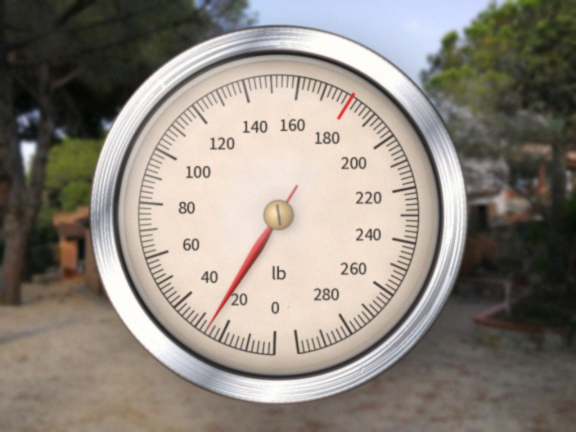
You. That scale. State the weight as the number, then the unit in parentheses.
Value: 26 (lb)
